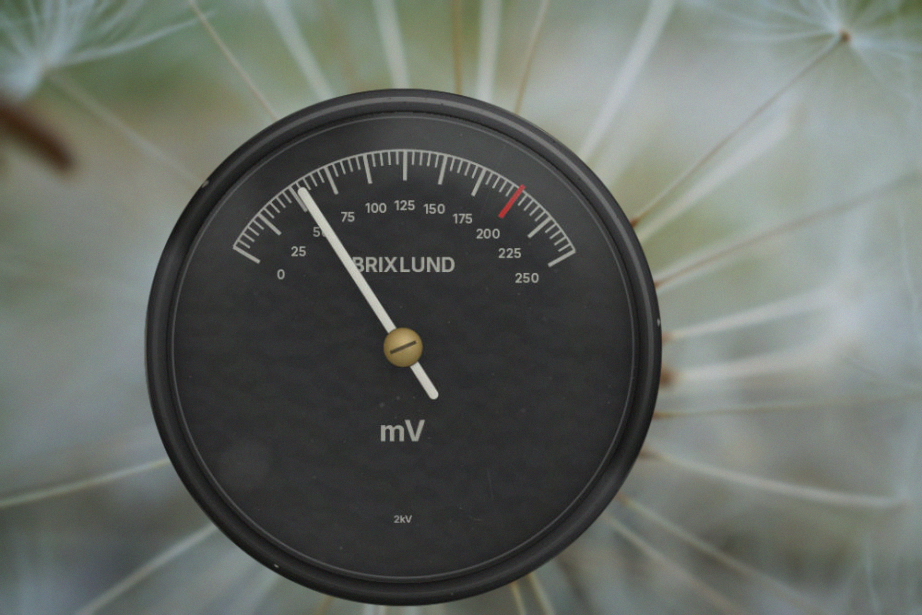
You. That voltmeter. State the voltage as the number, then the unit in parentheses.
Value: 55 (mV)
